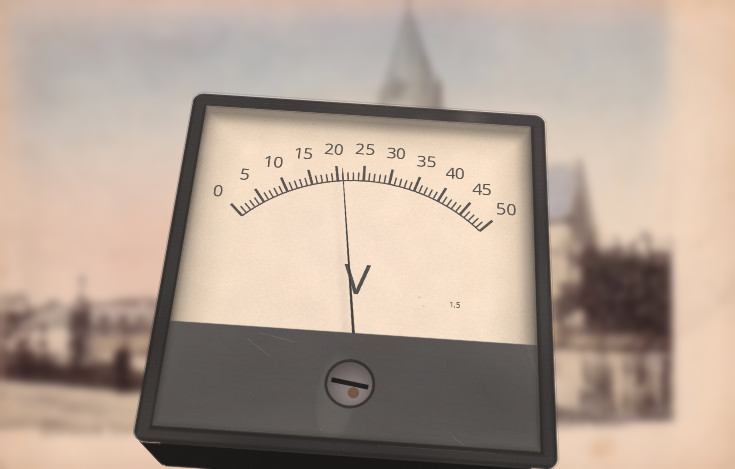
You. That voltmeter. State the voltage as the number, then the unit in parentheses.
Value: 21 (V)
